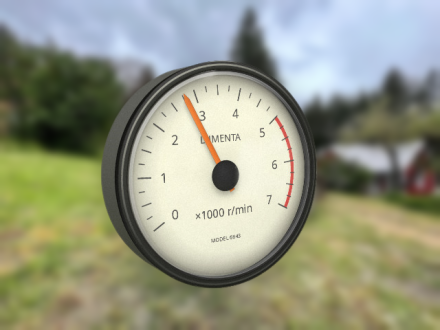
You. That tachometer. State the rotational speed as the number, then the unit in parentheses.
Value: 2750 (rpm)
